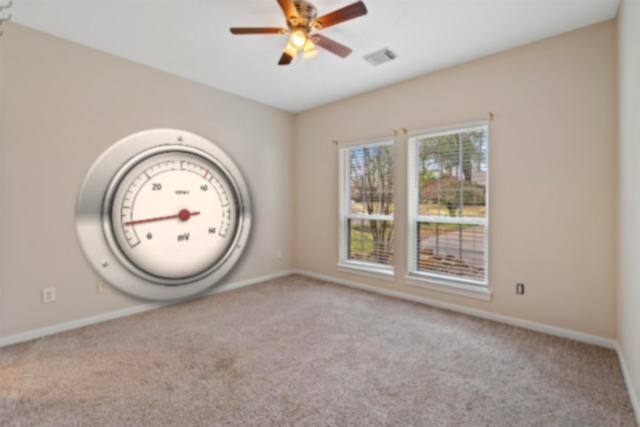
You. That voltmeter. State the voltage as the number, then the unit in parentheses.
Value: 6 (mV)
